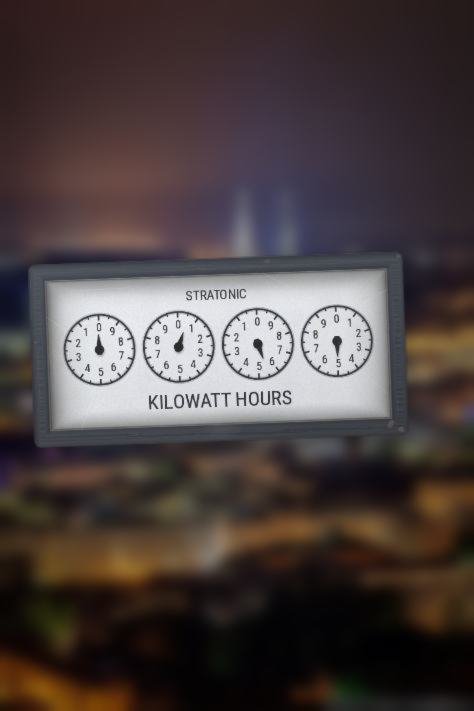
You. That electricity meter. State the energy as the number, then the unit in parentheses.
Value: 55 (kWh)
